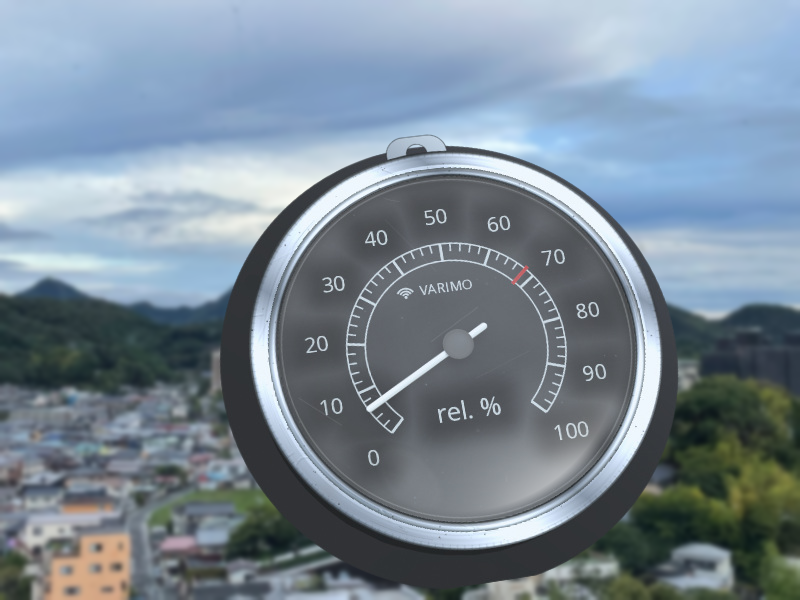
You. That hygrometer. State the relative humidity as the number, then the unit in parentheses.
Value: 6 (%)
